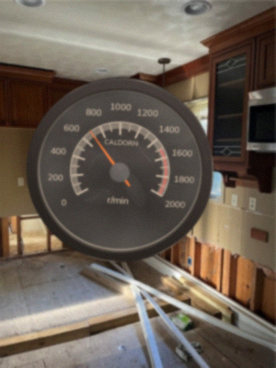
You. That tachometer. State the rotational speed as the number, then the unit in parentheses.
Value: 700 (rpm)
